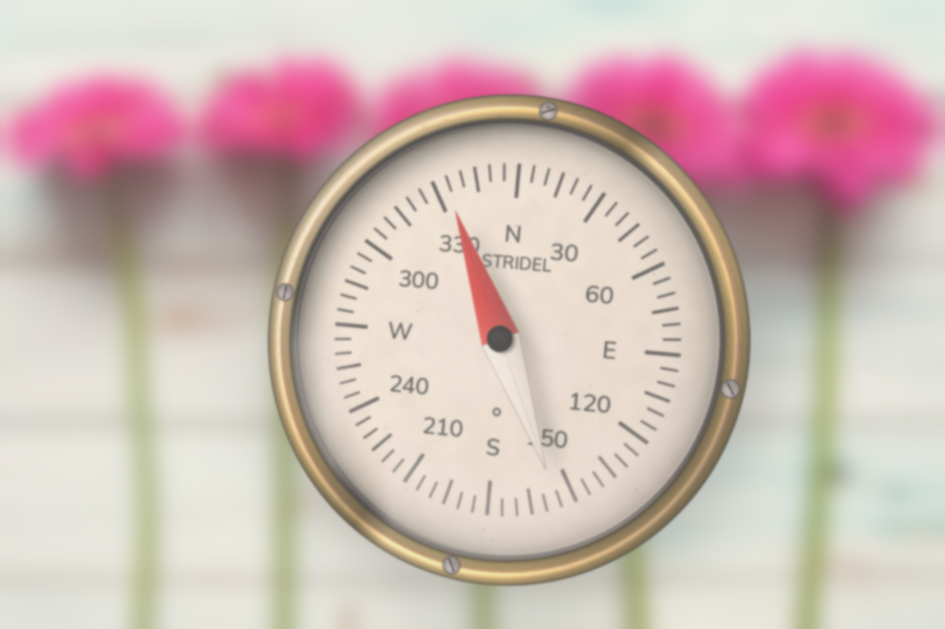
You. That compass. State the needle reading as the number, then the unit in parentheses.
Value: 335 (°)
